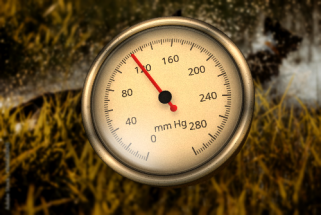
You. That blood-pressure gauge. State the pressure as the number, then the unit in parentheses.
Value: 120 (mmHg)
